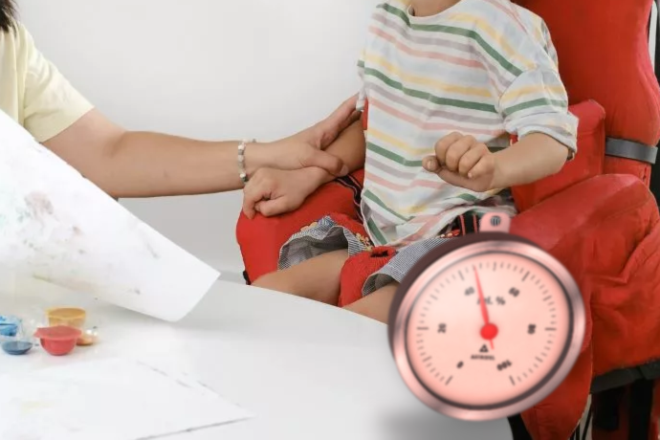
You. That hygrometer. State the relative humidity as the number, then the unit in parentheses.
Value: 44 (%)
